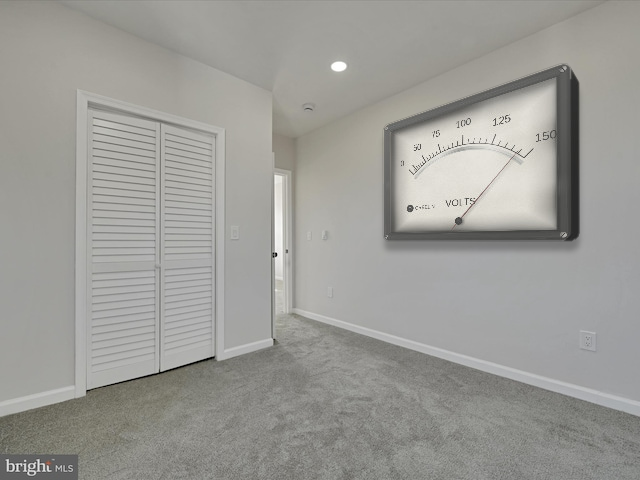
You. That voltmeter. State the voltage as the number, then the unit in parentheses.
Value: 145 (V)
